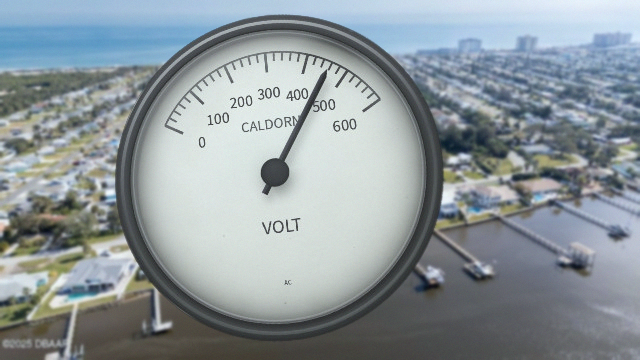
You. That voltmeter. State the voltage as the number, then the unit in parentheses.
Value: 460 (V)
